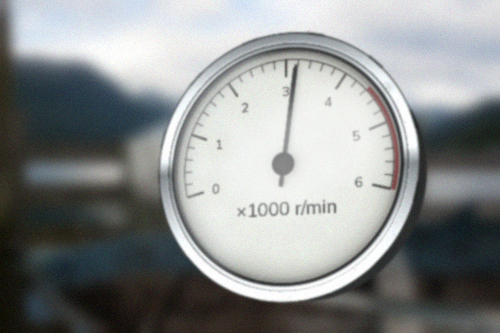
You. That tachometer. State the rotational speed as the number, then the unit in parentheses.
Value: 3200 (rpm)
